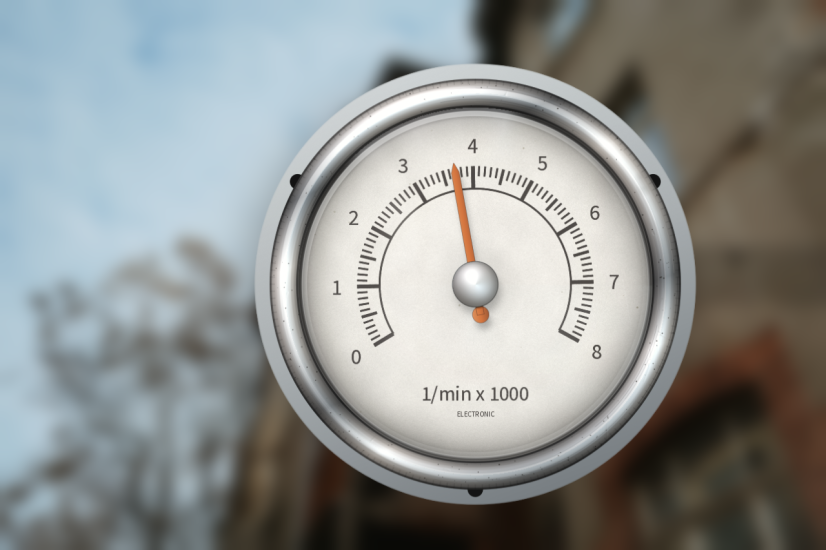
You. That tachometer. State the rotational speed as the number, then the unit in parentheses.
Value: 3700 (rpm)
